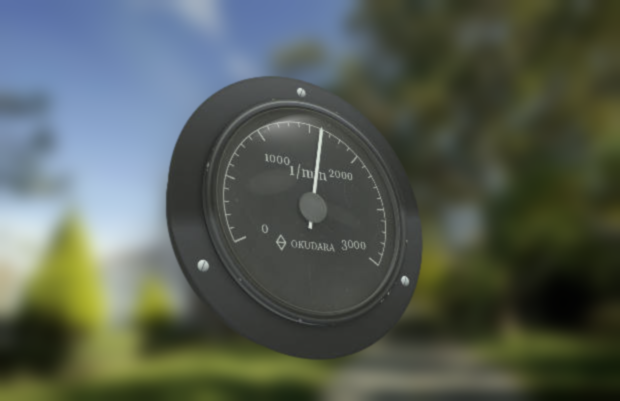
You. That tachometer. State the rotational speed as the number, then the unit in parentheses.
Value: 1600 (rpm)
